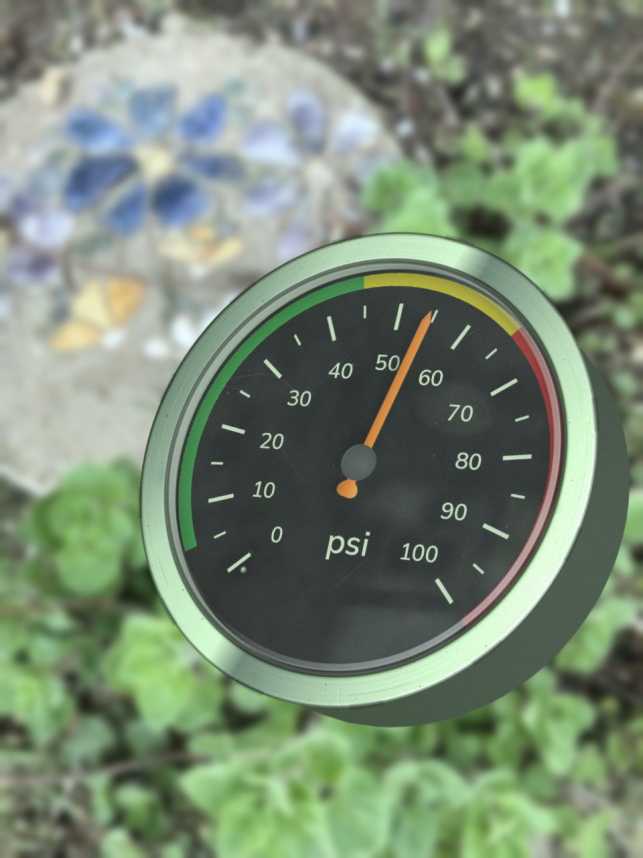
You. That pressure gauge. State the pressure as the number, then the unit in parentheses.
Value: 55 (psi)
